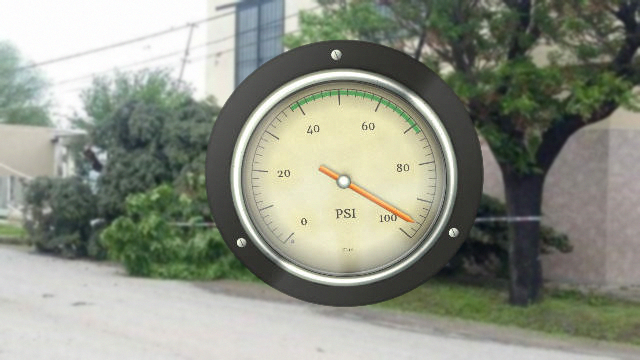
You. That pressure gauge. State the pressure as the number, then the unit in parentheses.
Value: 96 (psi)
